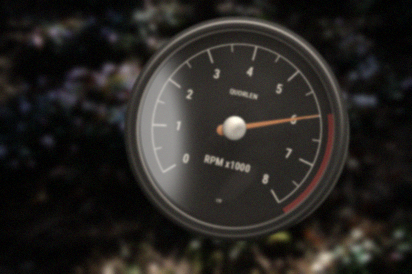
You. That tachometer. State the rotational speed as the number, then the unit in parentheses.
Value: 6000 (rpm)
